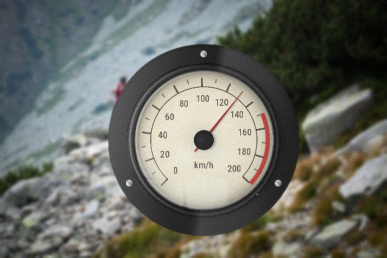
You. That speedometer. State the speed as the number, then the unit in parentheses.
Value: 130 (km/h)
